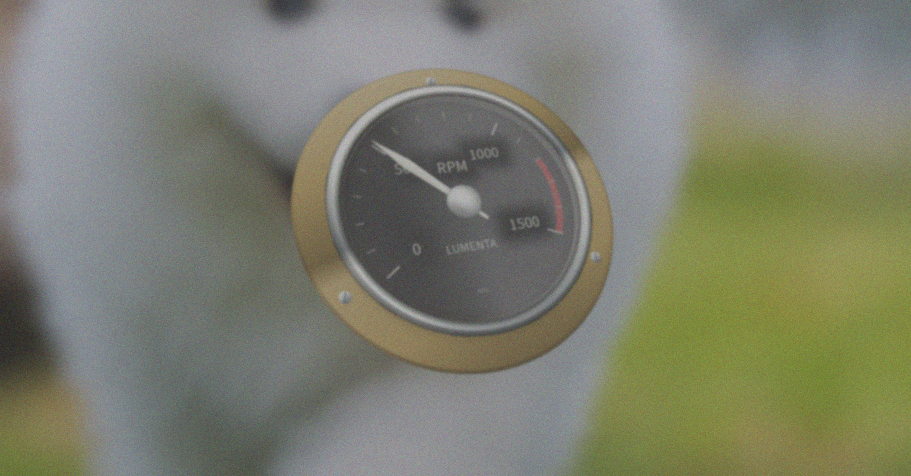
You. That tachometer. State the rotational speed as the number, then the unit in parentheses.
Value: 500 (rpm)
